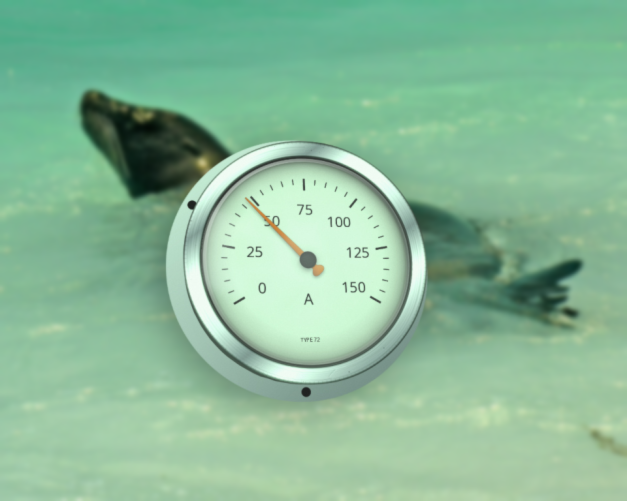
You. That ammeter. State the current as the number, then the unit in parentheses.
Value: 47.5 (A)
